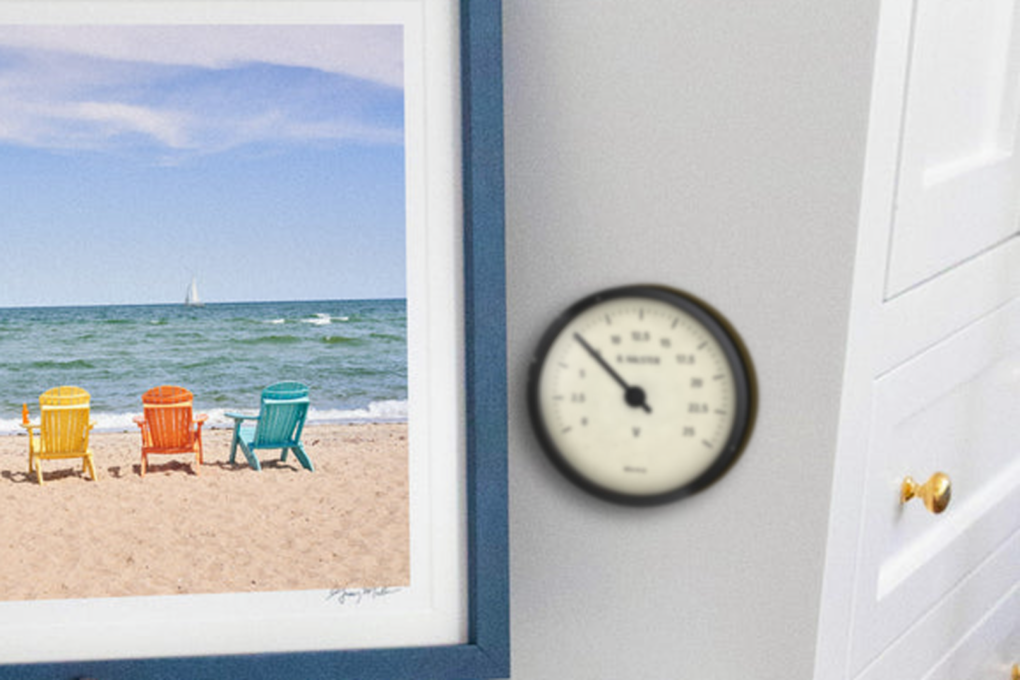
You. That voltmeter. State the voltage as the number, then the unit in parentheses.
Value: 7.5 (V)
